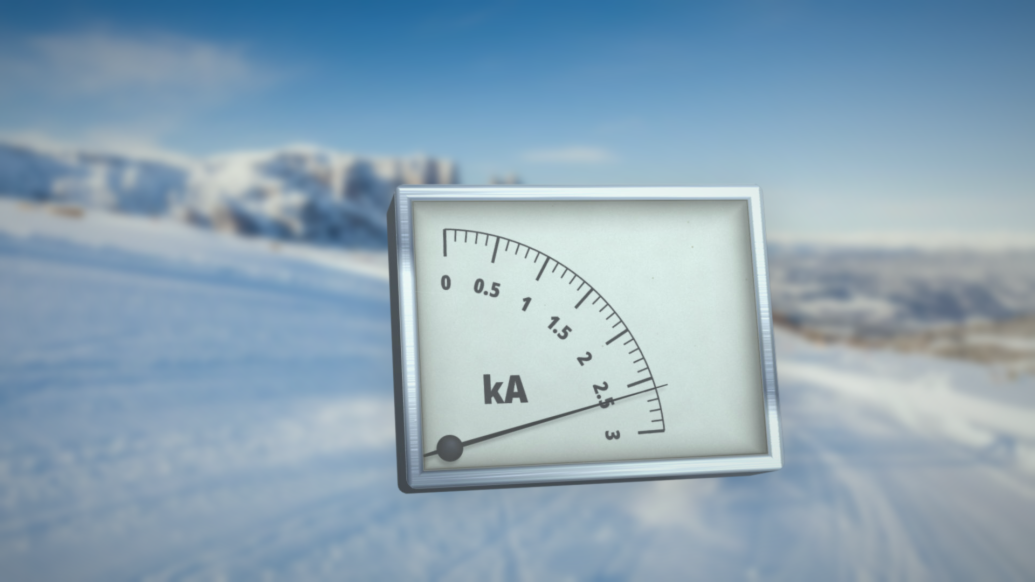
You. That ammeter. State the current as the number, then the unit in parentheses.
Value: 2.6 (kA)
